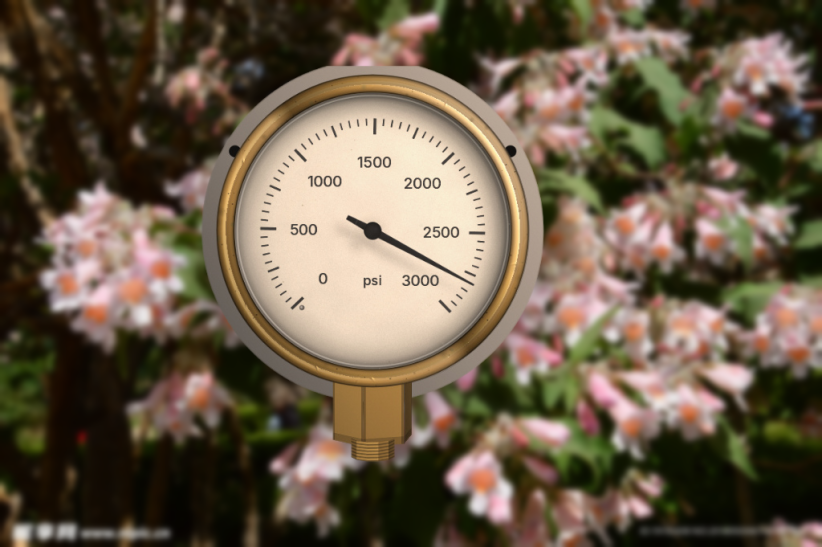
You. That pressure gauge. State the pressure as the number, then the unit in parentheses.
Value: 2800 (psi)
